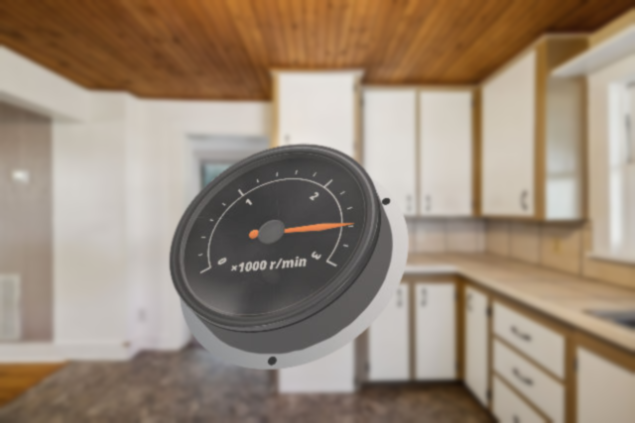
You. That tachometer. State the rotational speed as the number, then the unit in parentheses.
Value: 2600 (rpm)
